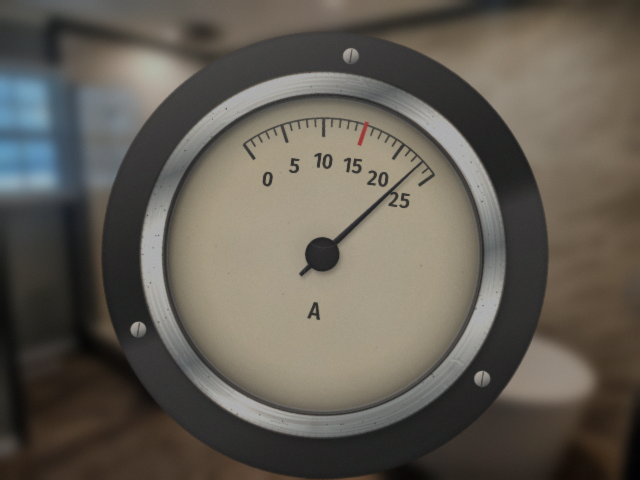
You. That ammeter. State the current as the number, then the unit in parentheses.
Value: 23 (A)
